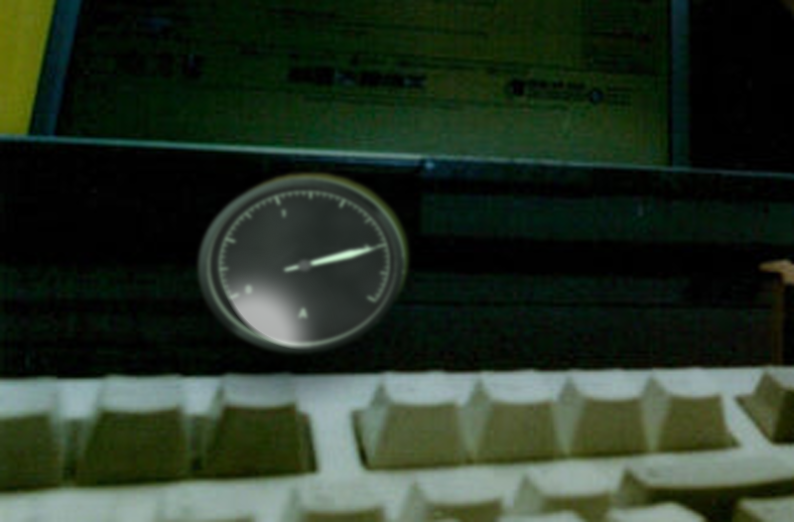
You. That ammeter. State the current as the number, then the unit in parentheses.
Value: 2 (A)
